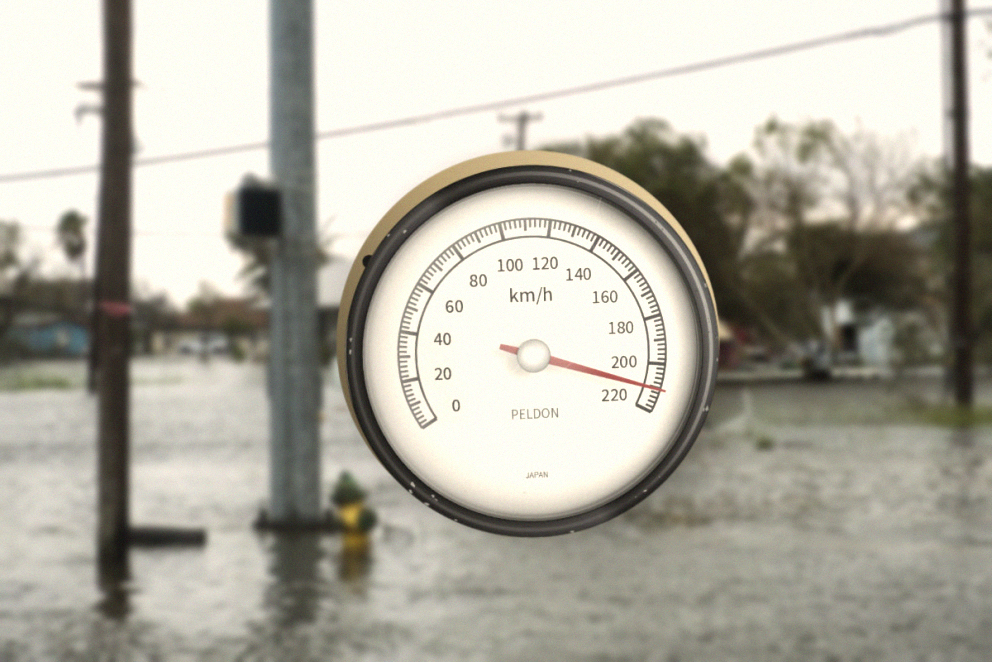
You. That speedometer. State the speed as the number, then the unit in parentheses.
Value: 210 (km/h)
